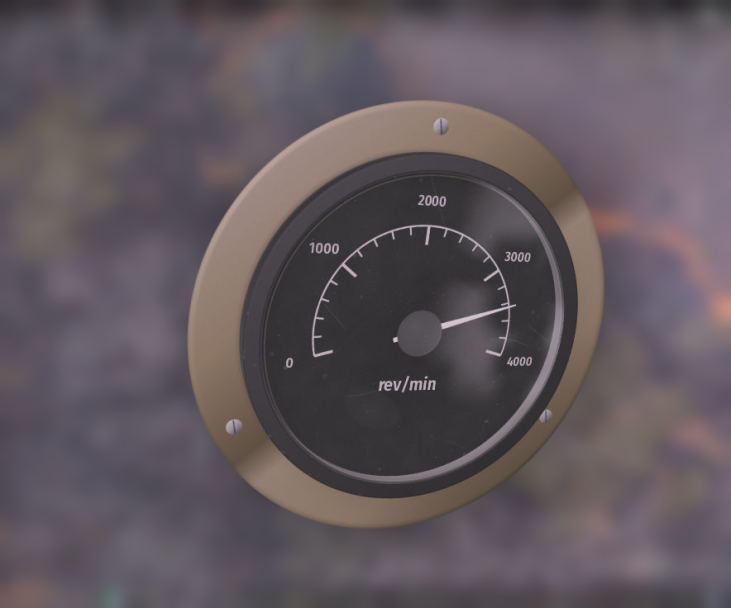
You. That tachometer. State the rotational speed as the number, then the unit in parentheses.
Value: 3400 (rpm)
